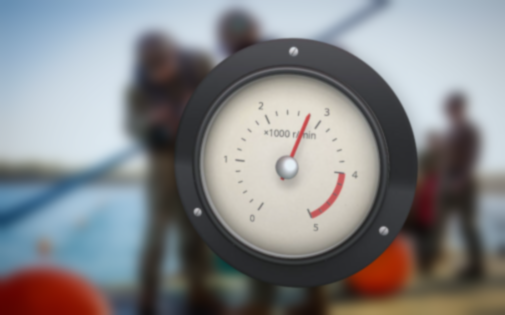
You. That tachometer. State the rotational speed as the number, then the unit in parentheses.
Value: 2800 (rpm)
